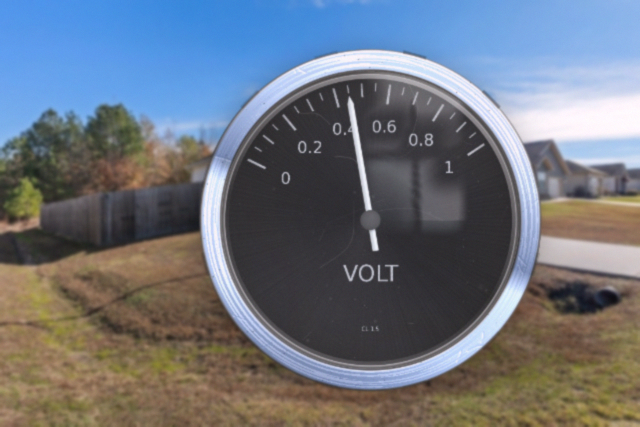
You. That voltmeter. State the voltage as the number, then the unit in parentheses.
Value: 0.45 (V)
